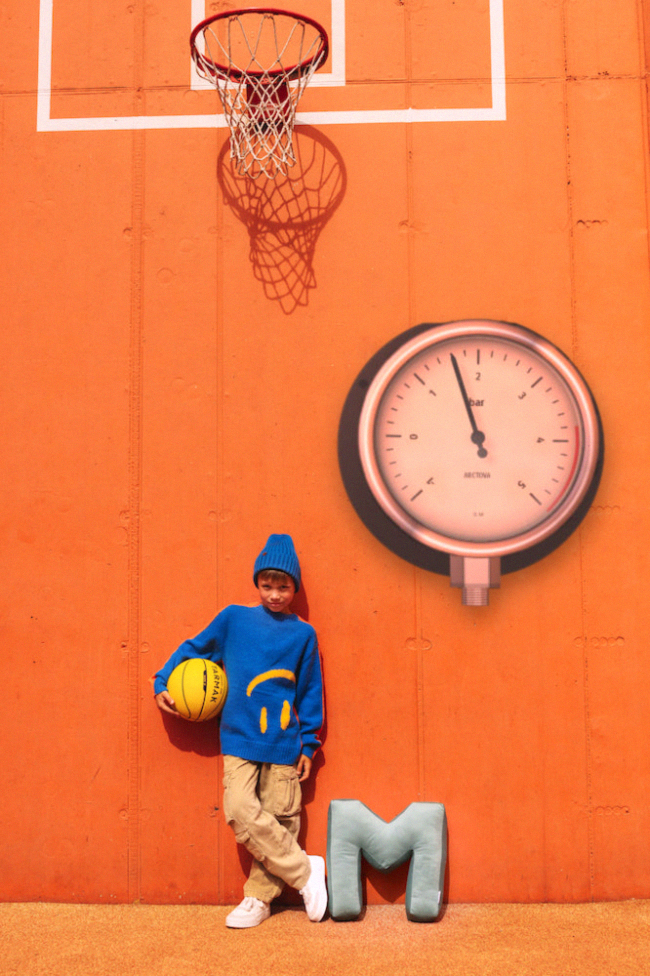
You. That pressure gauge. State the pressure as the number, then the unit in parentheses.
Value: 1.6 (bar)
